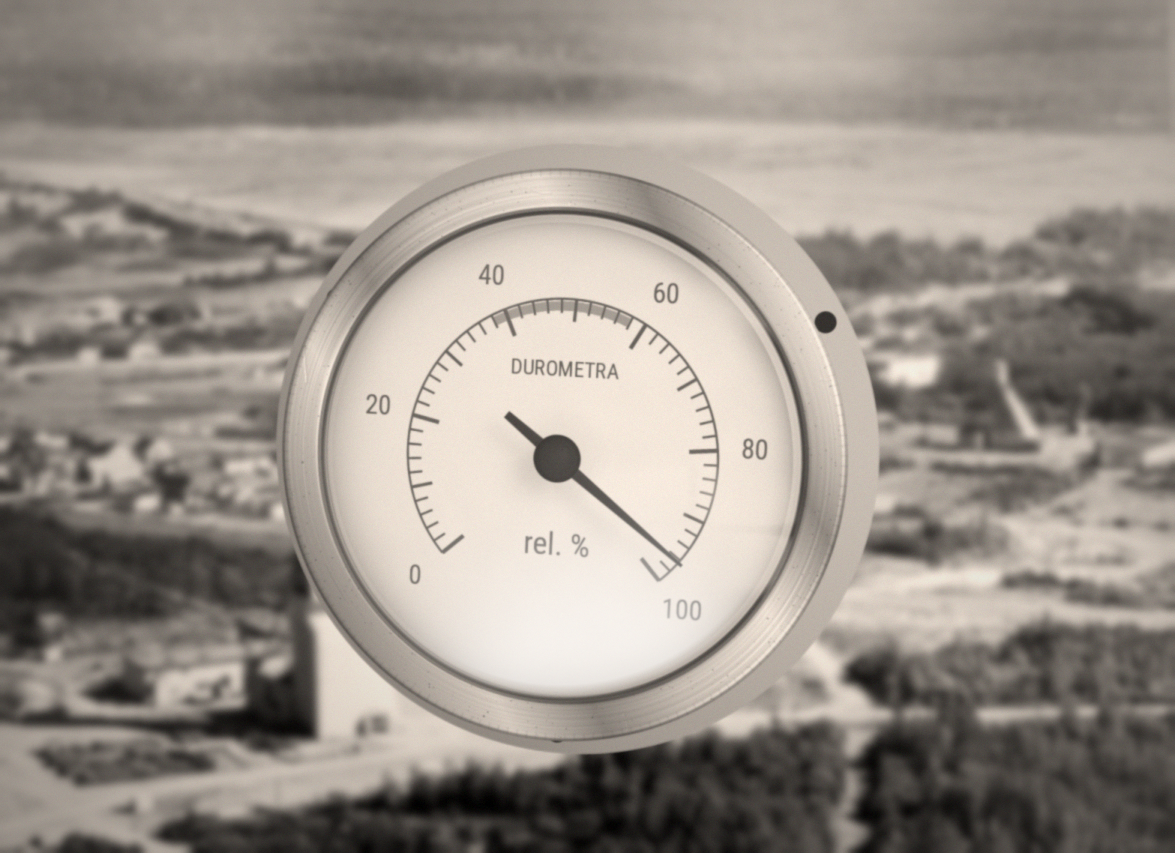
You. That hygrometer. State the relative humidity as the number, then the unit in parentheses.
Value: 96 (%)
